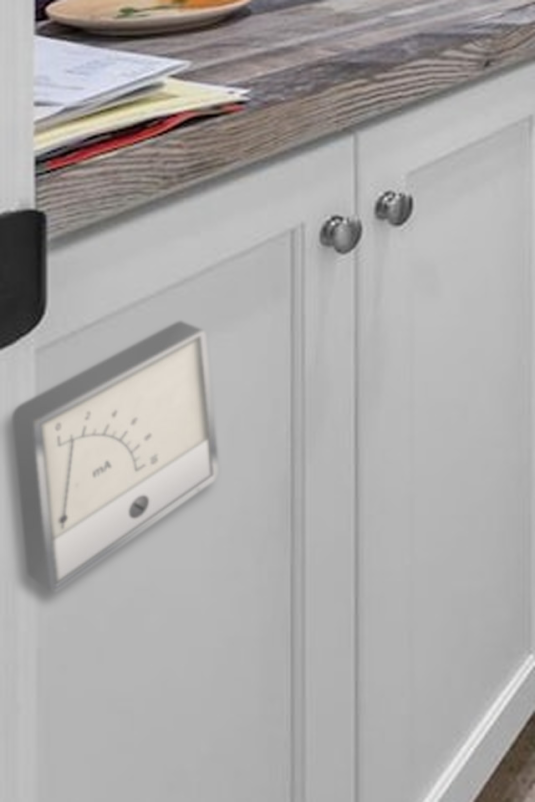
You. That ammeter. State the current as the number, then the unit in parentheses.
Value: 1 (mA)
